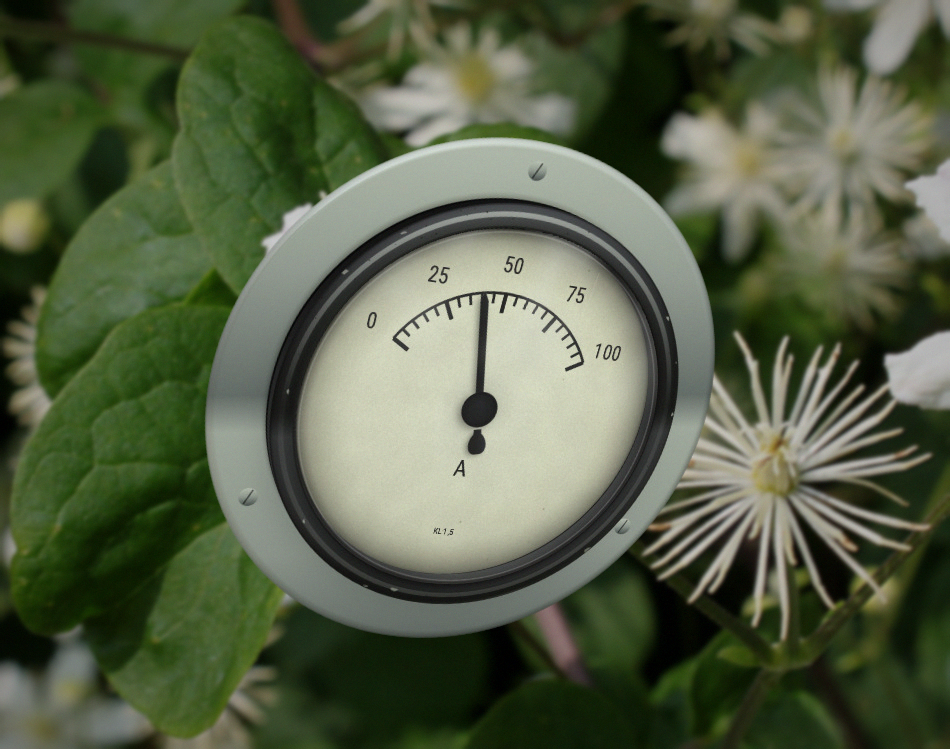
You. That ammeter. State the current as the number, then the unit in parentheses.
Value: 40 (A)
